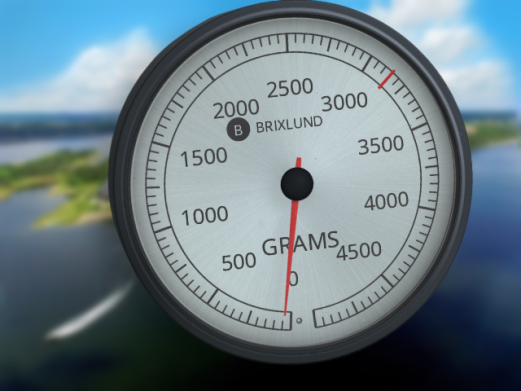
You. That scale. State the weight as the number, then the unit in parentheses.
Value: 50 (g)
